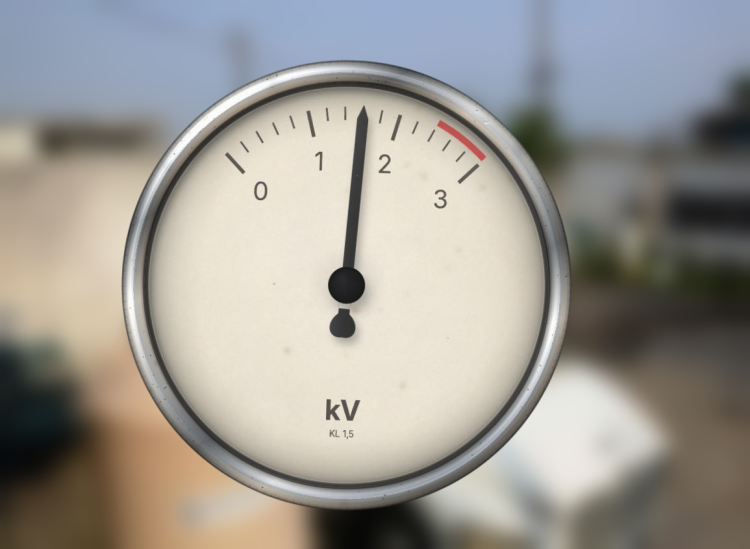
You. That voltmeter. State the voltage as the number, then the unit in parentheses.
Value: 1.6 (kV)
